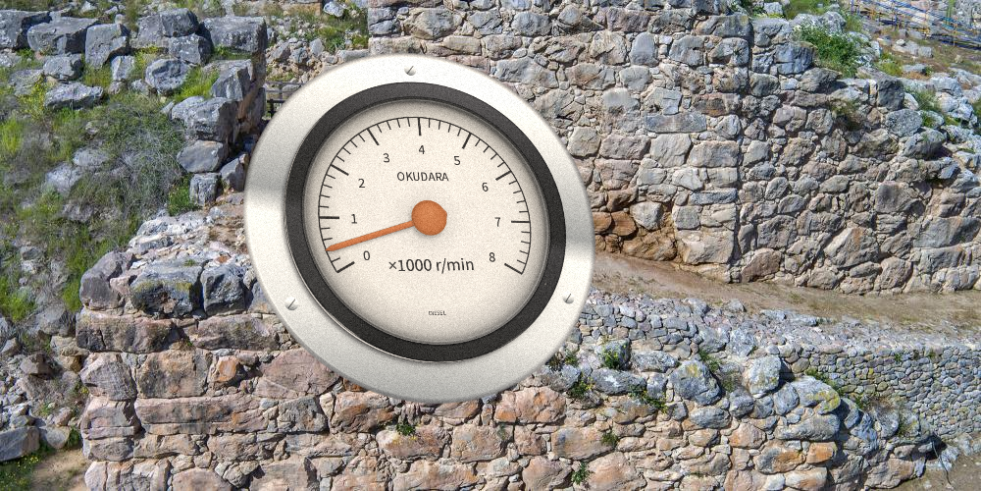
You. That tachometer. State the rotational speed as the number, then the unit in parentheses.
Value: 400 (rpm)
